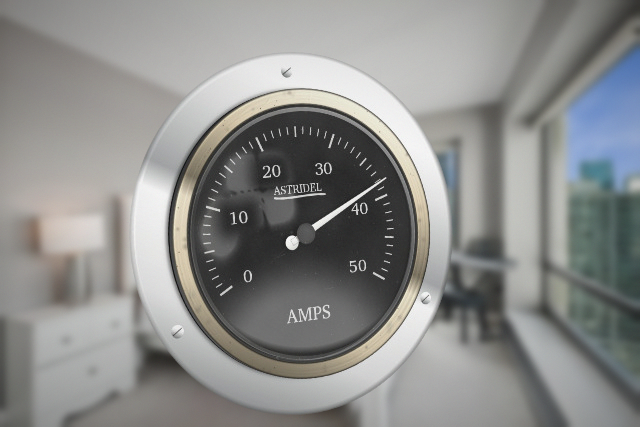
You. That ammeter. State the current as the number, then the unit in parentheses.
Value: 38 (A)
